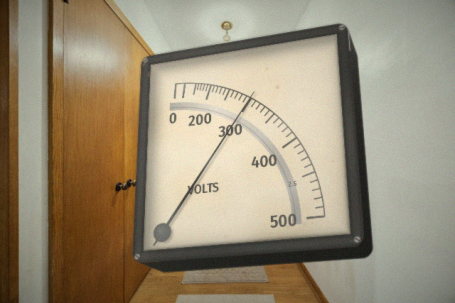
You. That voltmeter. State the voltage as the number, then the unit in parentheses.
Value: 300 (V)
